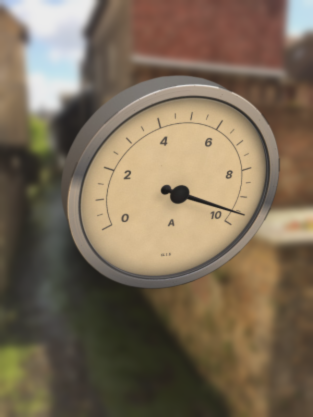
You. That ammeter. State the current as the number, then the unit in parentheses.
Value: 9.5 (A)
